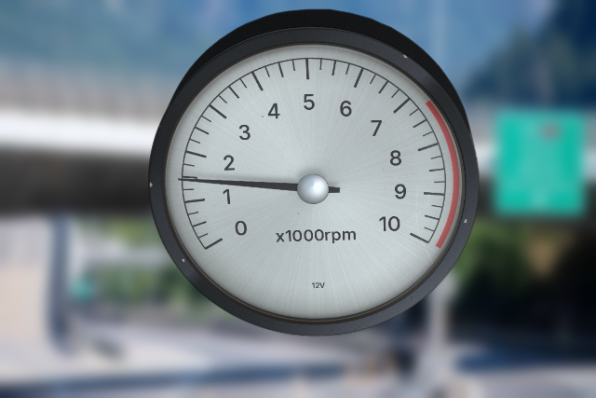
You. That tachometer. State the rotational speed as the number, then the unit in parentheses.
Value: 1500 (rpm)
